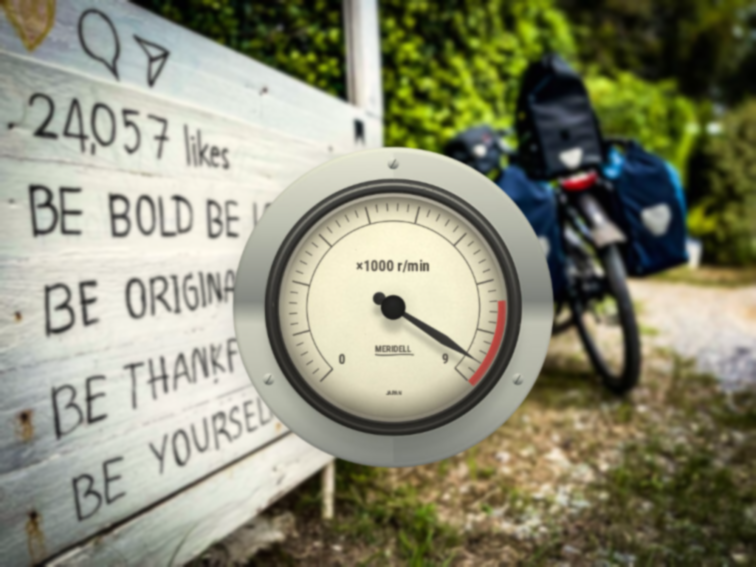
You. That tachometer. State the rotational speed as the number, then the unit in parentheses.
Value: 8600 (rpm)
